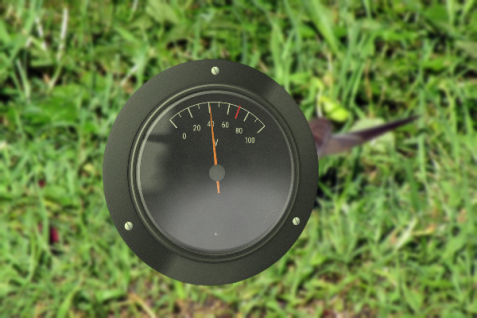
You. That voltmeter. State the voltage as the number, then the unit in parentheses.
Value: 40 (V)
